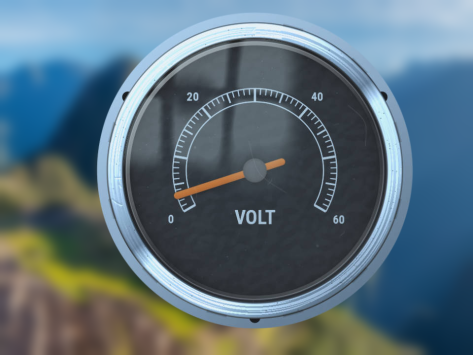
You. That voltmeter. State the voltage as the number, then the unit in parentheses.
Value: 3 (V)
